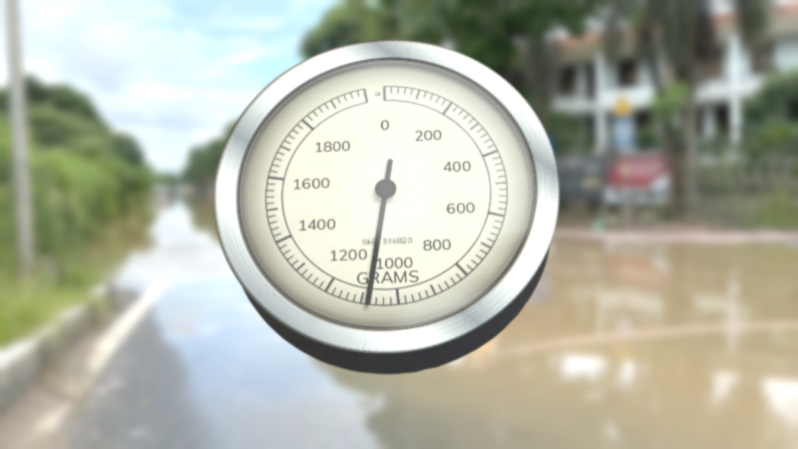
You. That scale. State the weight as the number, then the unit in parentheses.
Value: 1080 (g)
